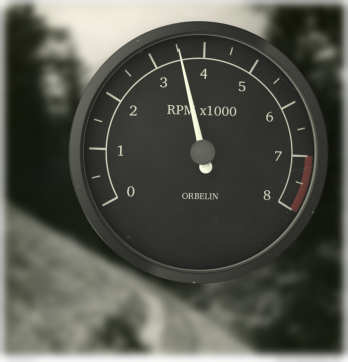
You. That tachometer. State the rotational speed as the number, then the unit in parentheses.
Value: 3500 (rpm)
